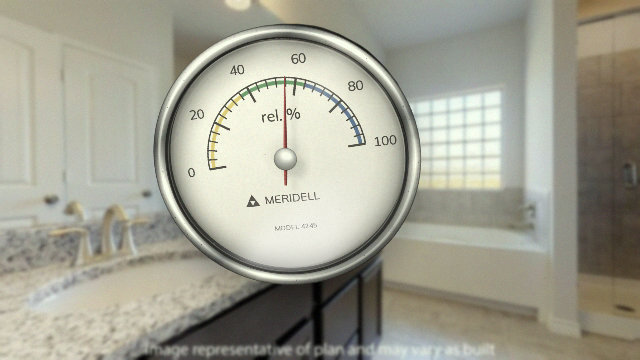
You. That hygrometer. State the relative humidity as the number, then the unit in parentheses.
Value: 56 (%)
